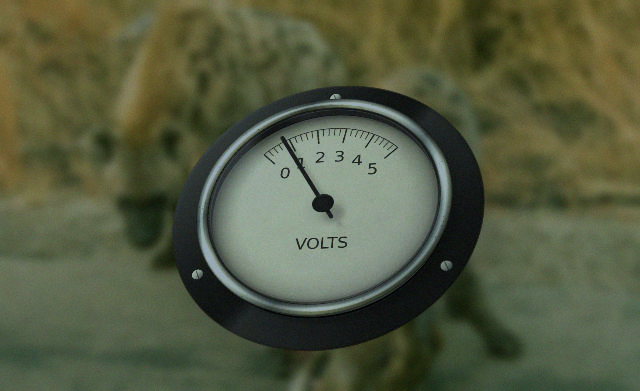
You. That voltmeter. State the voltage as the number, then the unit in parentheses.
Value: 0.8 (V)
